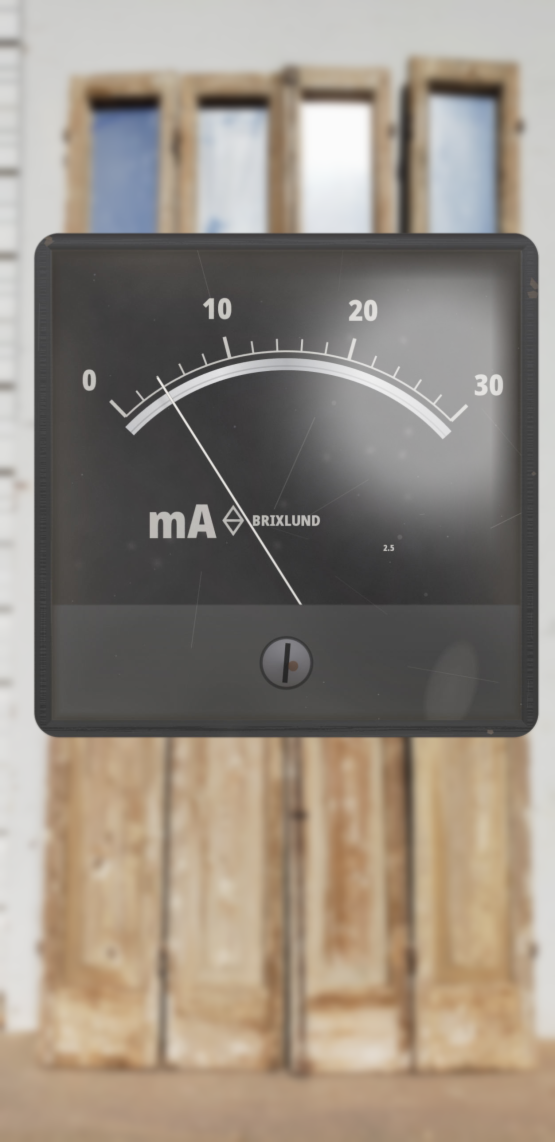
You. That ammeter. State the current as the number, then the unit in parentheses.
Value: 4 (mA)
